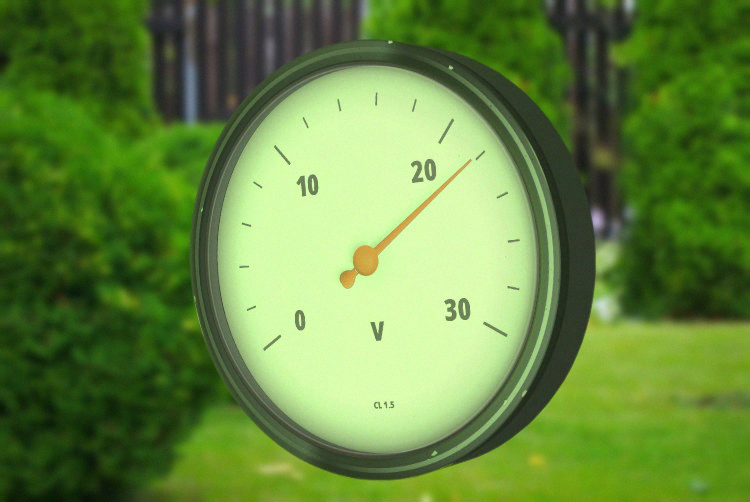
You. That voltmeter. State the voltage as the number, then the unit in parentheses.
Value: 22 (V)
